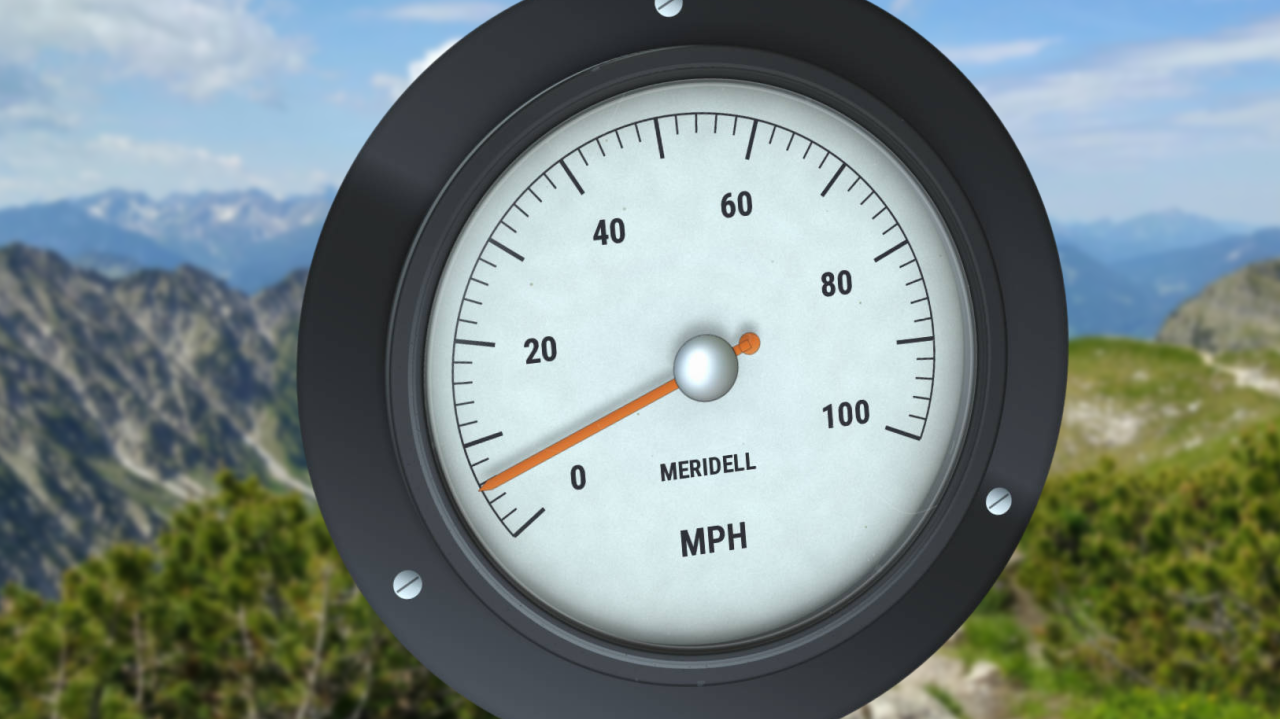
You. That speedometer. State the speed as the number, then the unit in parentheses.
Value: 6 (mph)
